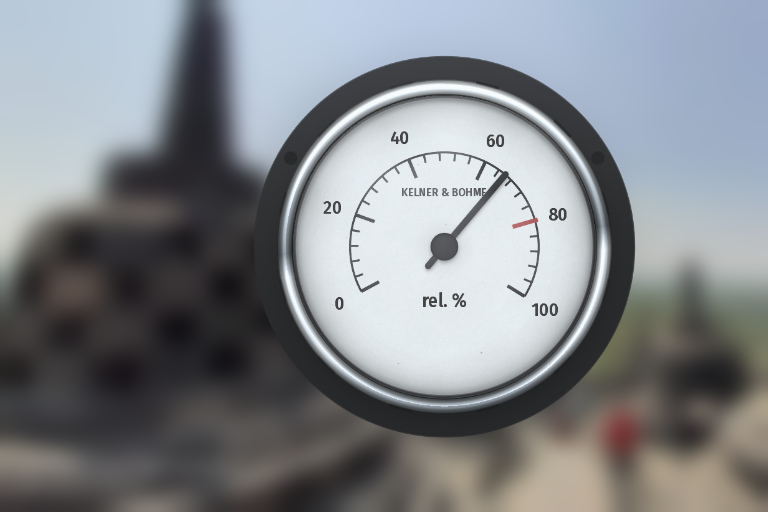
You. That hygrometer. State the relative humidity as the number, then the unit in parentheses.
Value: 66 (%)
